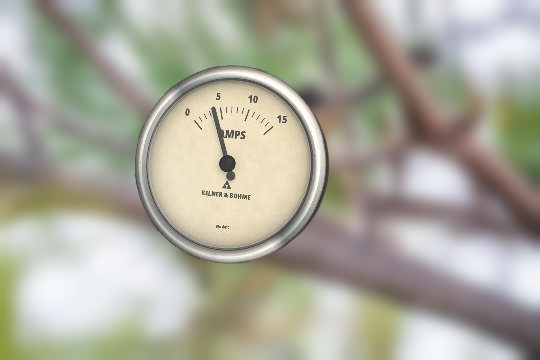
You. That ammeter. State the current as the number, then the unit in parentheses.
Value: 4 (A)
